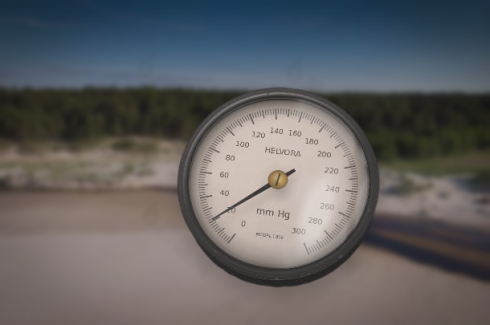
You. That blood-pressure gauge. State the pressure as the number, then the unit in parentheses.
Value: 20 (mmHg)
